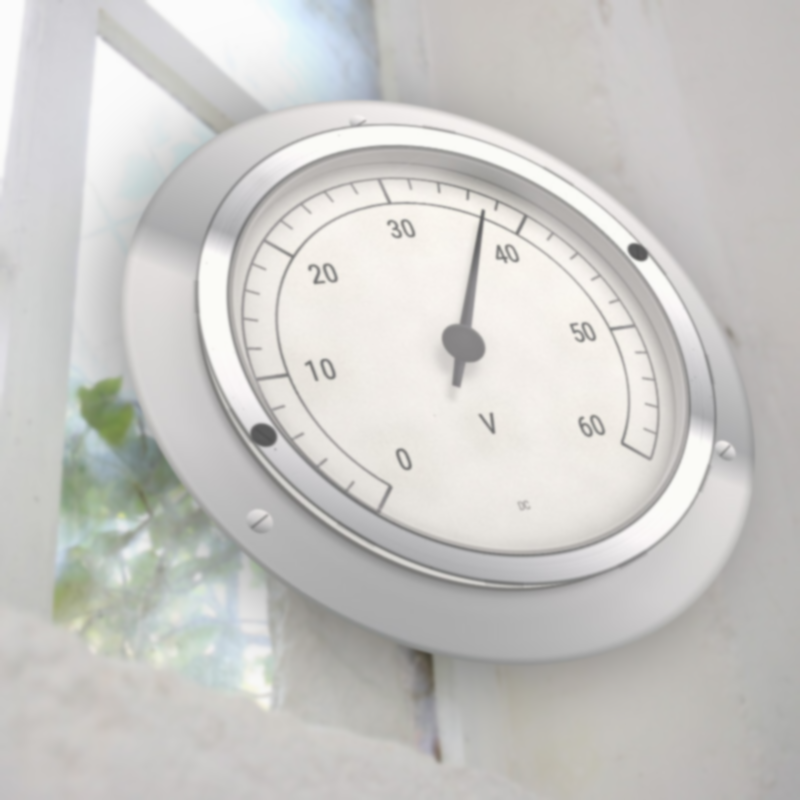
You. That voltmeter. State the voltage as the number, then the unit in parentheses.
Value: 37 (V)
